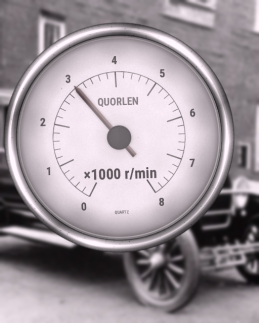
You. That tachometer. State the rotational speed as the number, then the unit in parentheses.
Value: 3000 (rpm)
